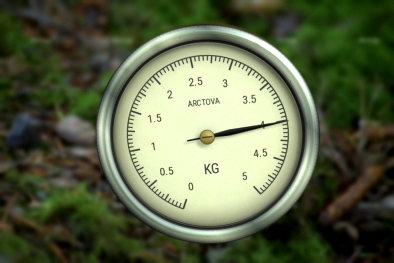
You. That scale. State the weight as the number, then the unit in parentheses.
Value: 4 (kg)
